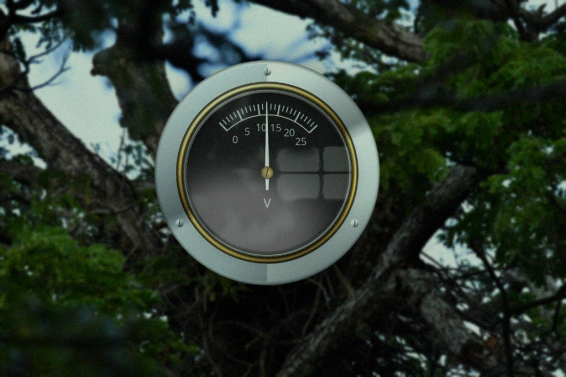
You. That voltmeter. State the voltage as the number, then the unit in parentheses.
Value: 12 (V)
